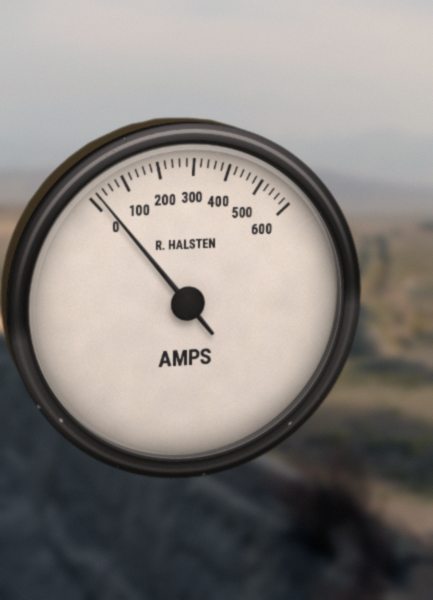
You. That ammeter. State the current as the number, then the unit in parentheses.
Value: 20 (A)
